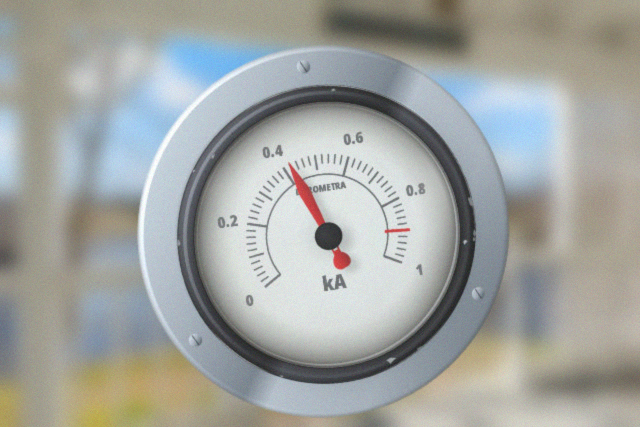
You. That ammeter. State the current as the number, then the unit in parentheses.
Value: 0.42 (kA)
